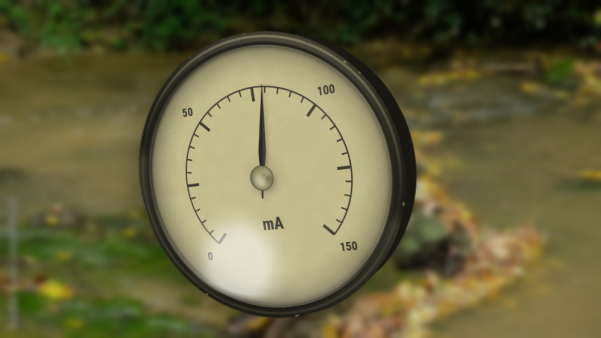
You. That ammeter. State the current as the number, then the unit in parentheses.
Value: 80 (mA)
